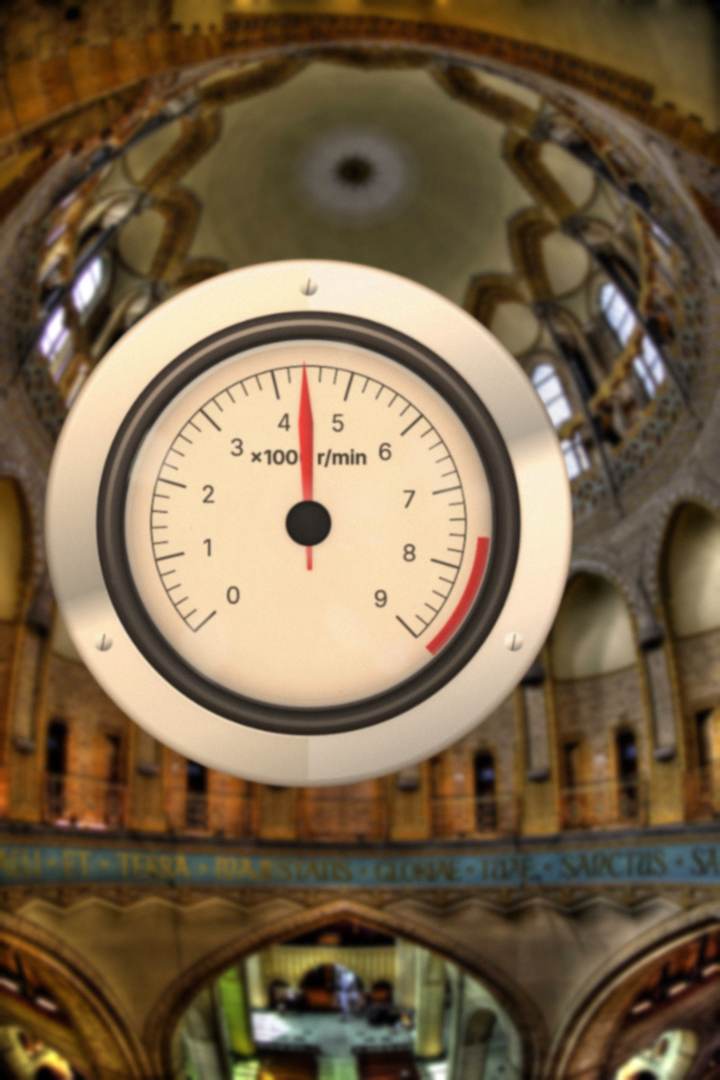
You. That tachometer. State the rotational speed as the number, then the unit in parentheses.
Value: 4400 (rpm)
